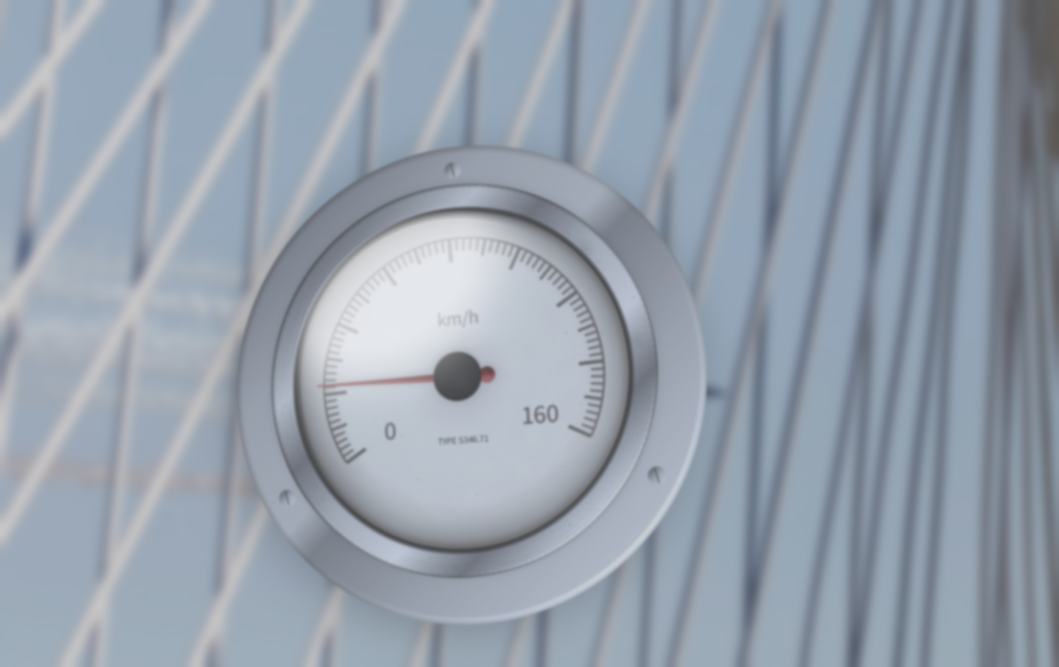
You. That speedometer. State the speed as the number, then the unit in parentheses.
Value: 22 (km/h)
